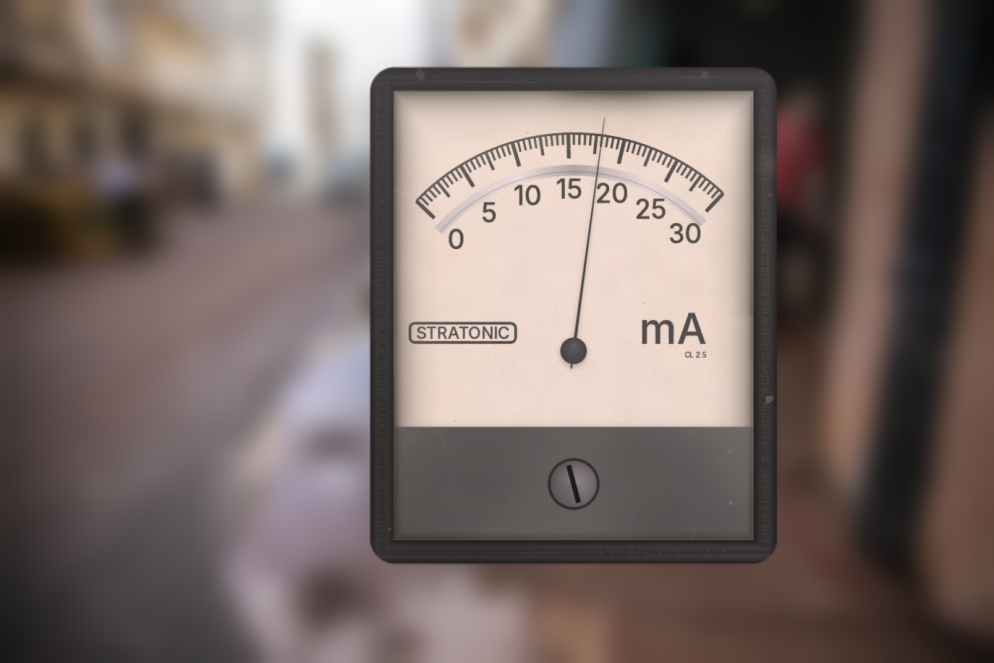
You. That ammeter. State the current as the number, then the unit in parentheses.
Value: 18 (mA)
